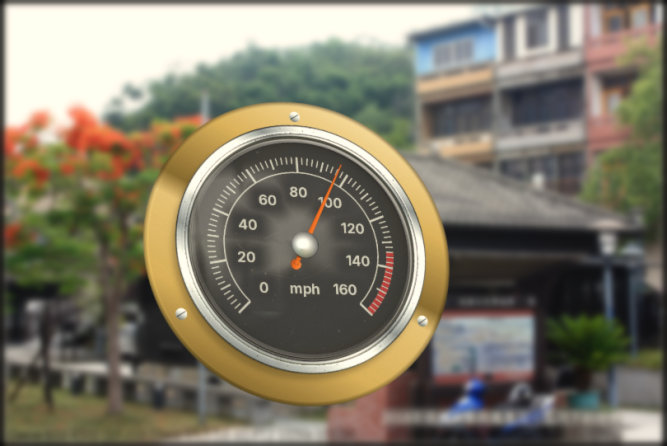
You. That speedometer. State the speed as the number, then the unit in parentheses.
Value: 96 (mph)
